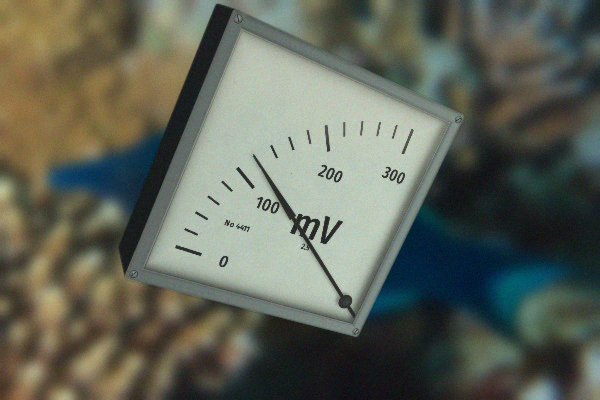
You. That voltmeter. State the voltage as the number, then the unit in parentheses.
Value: 120 (mV)
